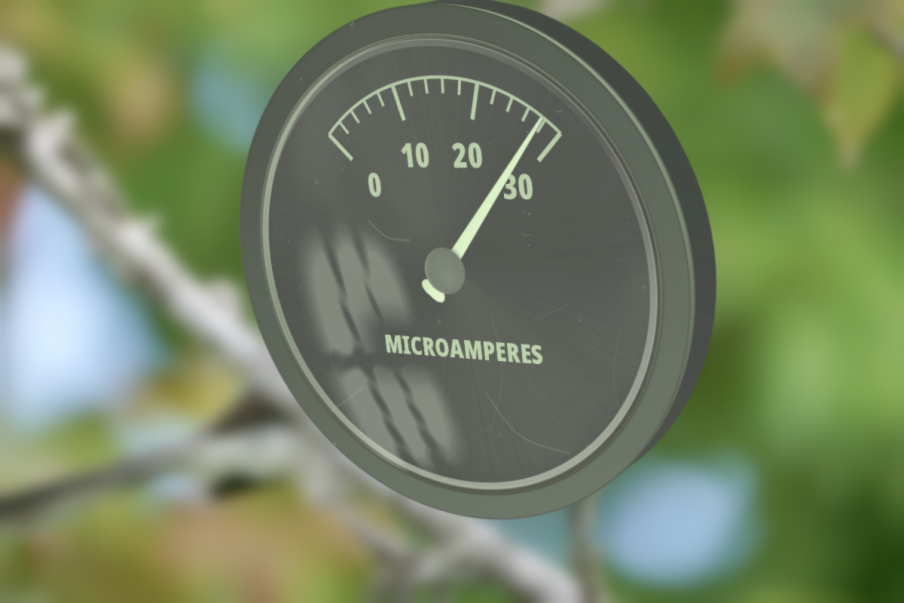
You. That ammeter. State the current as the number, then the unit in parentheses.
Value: 28 (µA)
